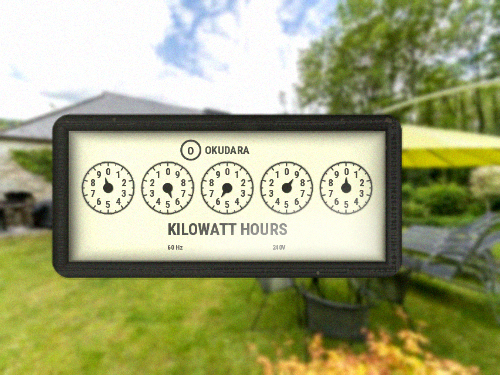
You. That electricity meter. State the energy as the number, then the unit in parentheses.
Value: 95590 (kWh)
